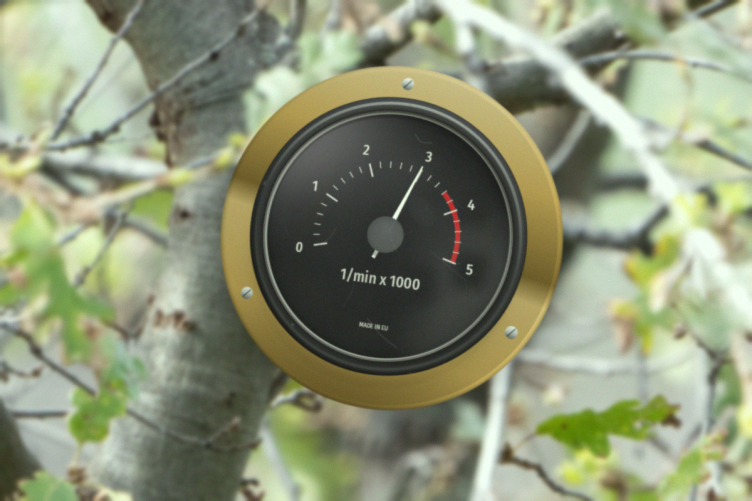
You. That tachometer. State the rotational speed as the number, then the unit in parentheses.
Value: 3000 (rpm)
